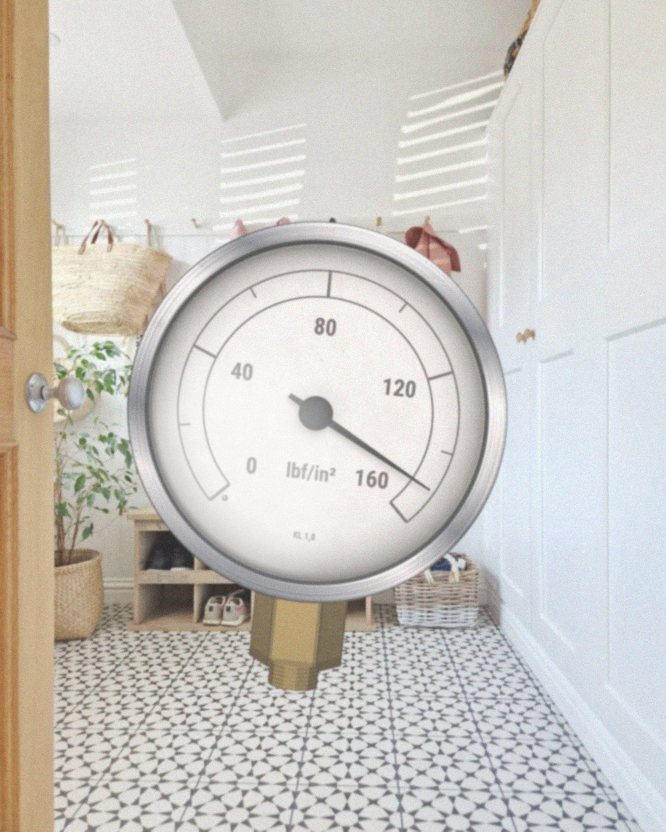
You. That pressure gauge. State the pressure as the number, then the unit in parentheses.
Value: 150 (psi)
